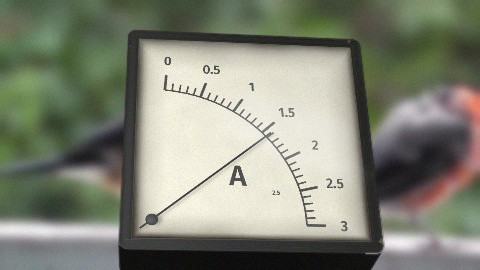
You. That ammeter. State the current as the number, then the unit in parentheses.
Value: 1.6 (A)
